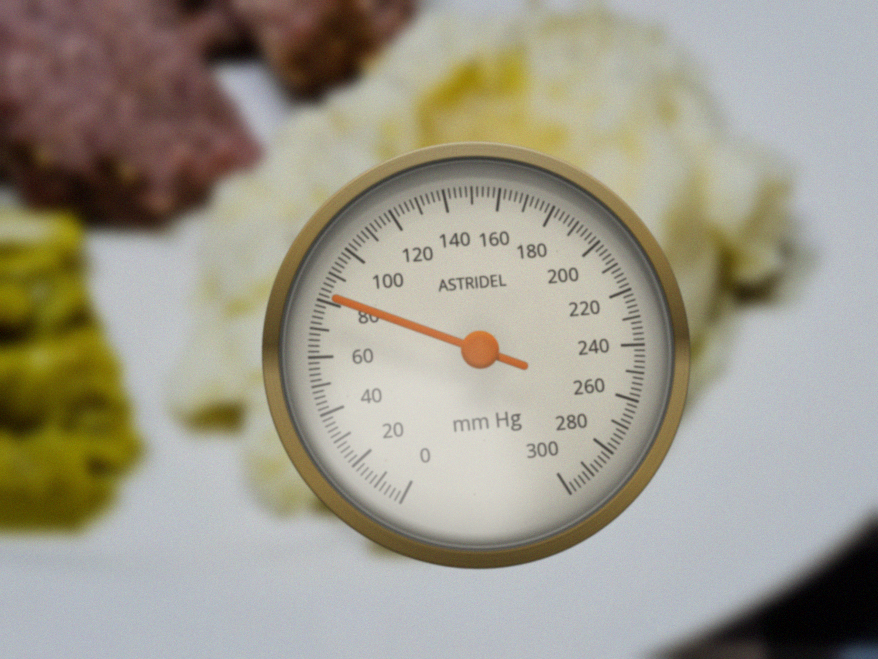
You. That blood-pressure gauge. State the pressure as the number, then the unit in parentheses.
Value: 82 (mmHg)
